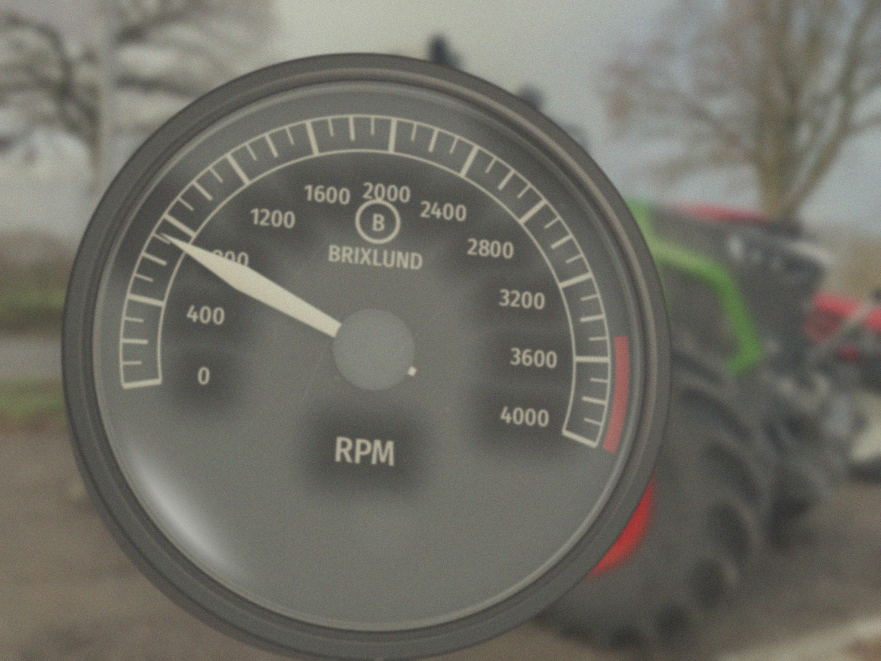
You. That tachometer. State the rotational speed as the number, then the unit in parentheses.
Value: 700 (rpm)
